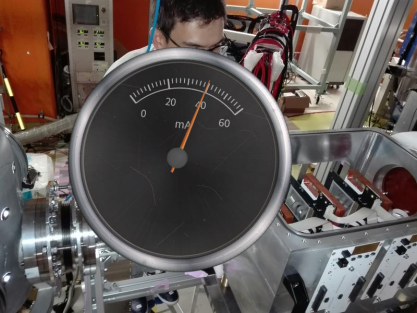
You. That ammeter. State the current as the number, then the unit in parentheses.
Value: 40 (mA)
